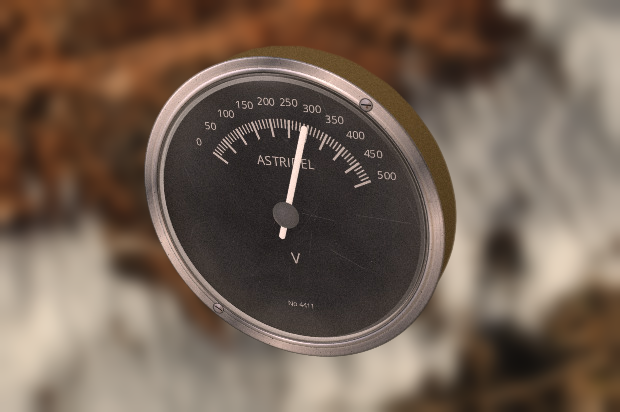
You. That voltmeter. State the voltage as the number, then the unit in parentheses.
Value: 300 (V)
